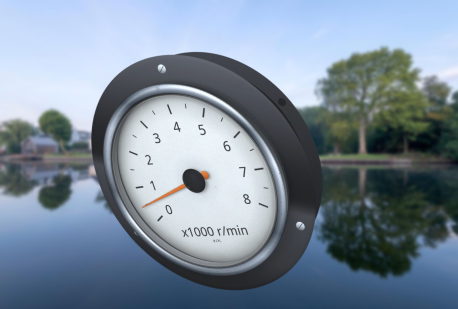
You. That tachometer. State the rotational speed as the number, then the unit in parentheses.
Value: 500 (rpm)
